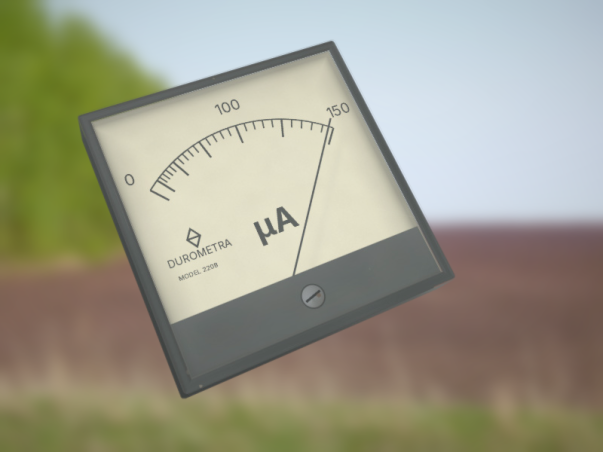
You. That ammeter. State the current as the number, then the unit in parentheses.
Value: 147.5 (µA)
